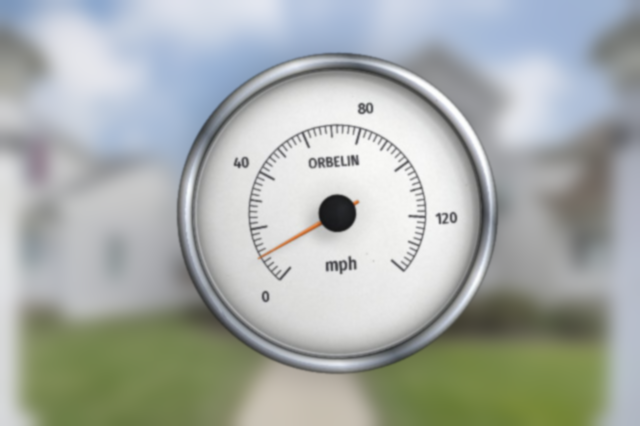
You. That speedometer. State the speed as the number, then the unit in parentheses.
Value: 10 (mph)
